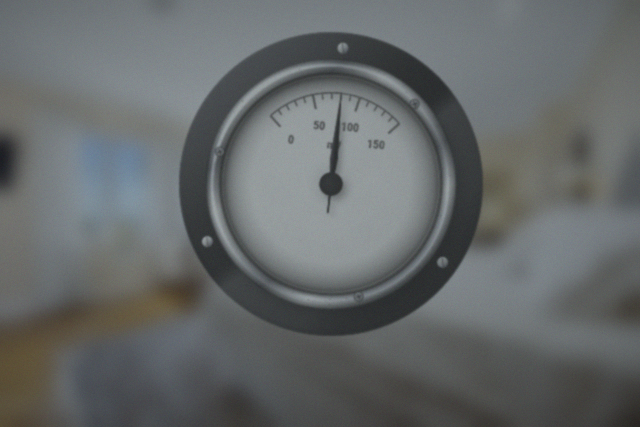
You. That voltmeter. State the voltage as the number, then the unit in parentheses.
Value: 80 (mV)
